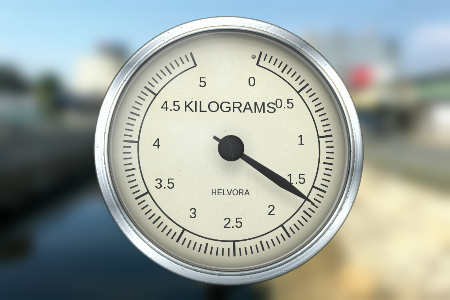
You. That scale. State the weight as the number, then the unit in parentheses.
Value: 1.65 (kg)
